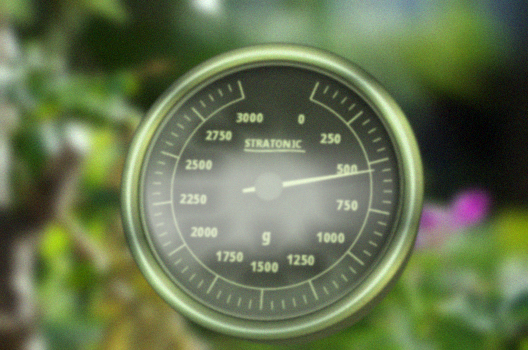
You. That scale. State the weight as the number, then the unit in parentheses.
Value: 550 (g)
